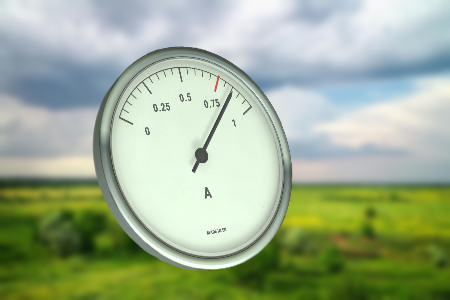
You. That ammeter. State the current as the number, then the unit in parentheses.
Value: 0.85 (A)
